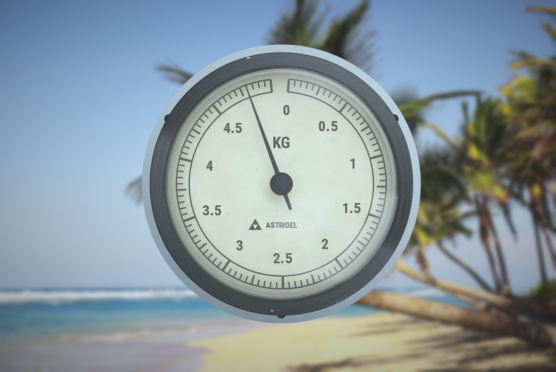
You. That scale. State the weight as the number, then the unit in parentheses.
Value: 4.8 (kg)
